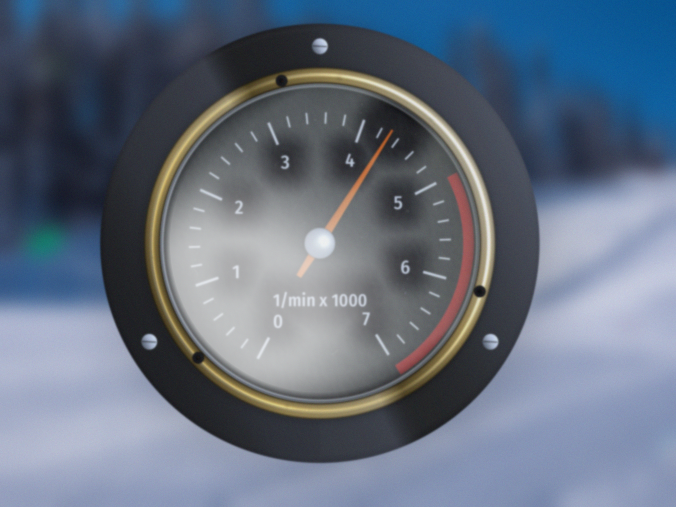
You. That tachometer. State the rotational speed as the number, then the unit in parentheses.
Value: 4300 (rpm)
